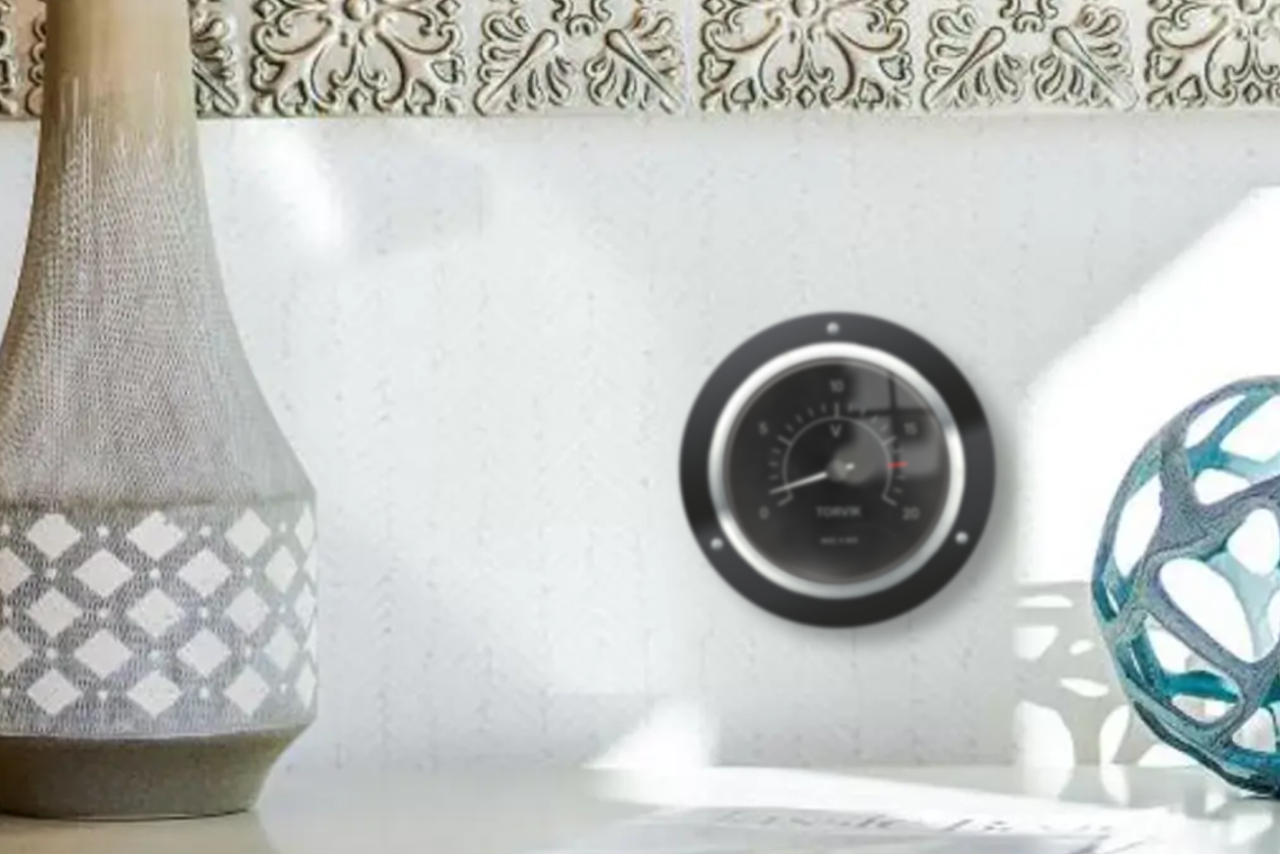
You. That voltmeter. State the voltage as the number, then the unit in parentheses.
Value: 1 (V)
